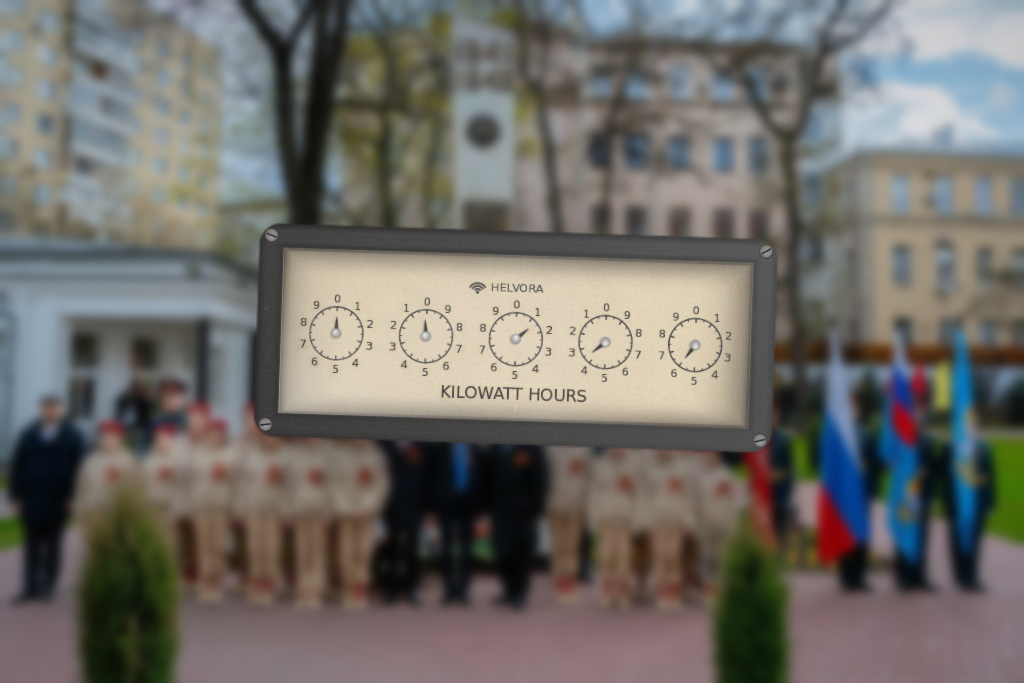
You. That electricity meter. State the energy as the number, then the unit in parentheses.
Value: 136 (kWh)
